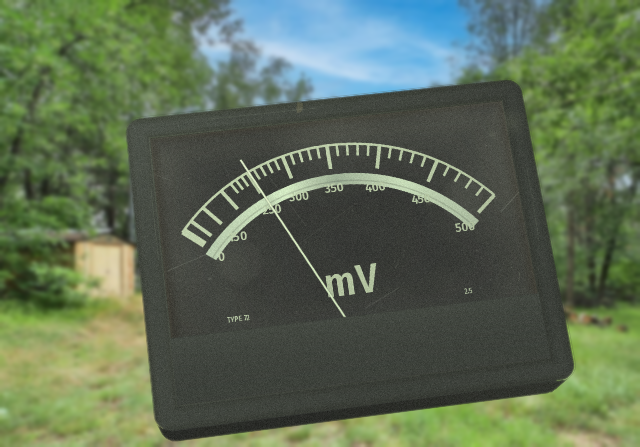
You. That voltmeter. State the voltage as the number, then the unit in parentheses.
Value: 250 (mV)
